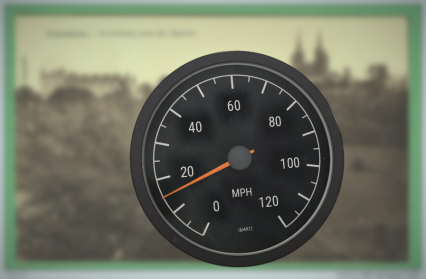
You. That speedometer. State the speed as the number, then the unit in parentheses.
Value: 15 (mph)
